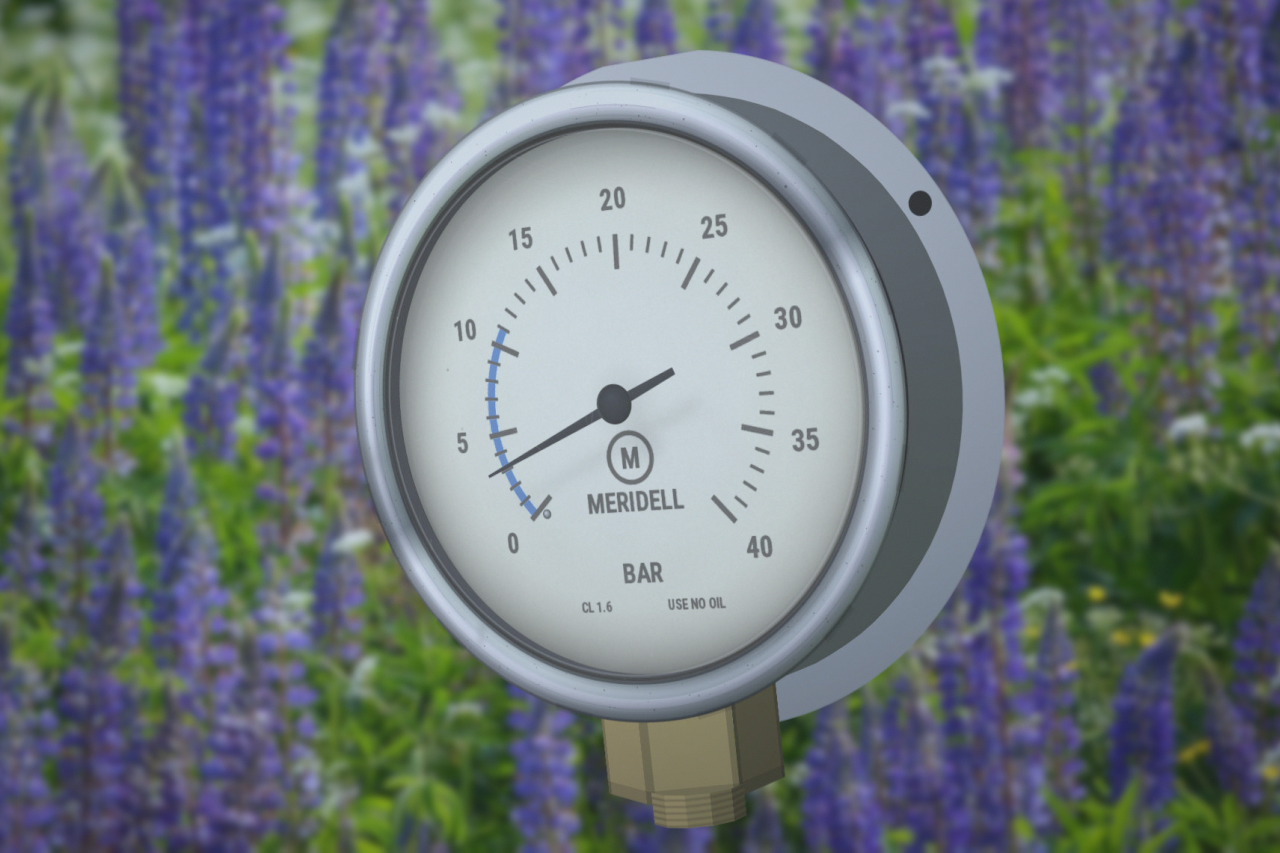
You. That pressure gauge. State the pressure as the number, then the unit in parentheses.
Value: 3 (bar)
